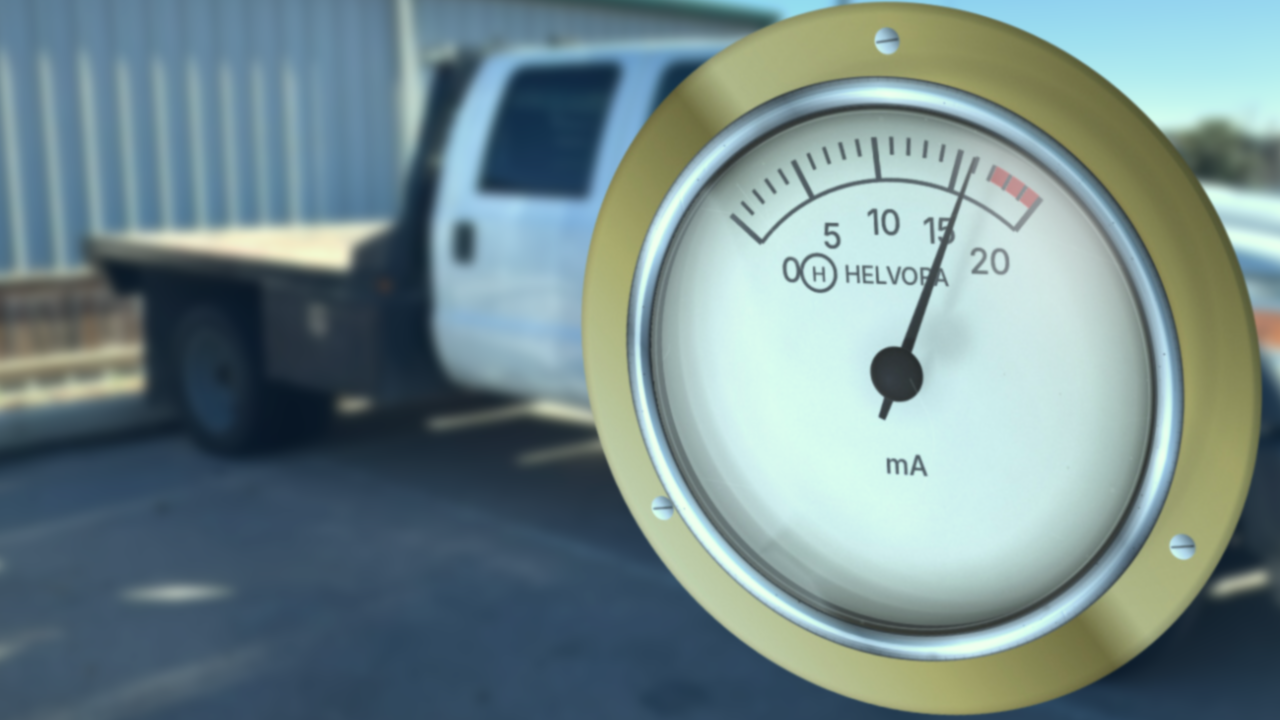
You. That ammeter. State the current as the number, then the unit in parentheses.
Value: 16 (mA)
